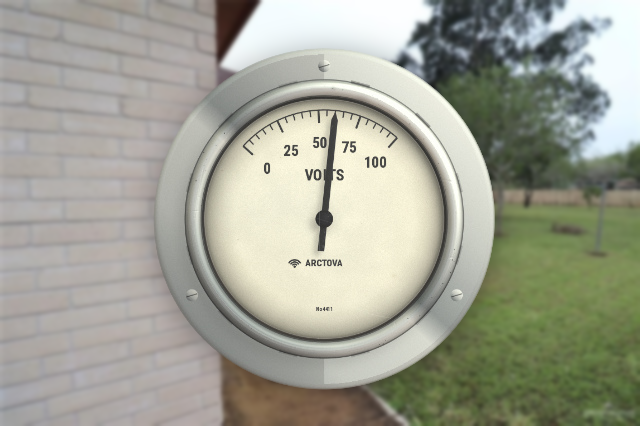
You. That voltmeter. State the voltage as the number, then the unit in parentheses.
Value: 60 (V)
